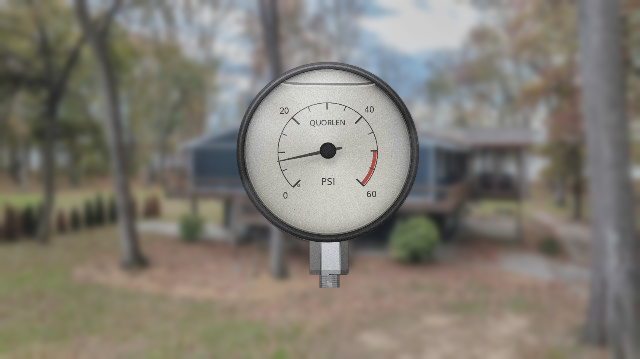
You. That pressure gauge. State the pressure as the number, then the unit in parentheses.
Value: 7.5 (psi)
